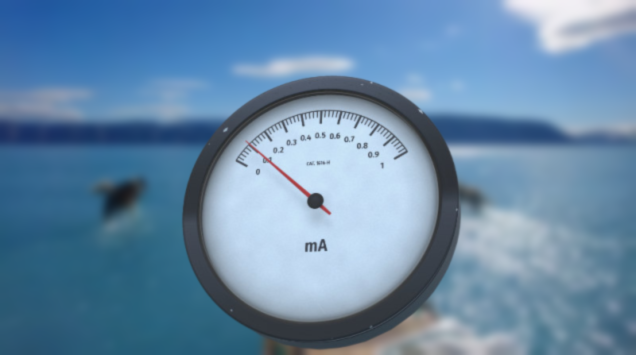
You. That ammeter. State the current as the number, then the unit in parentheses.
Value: 0.1 (mA)
